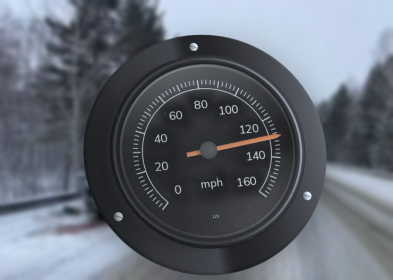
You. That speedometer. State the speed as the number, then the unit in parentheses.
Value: 130 (mph)
